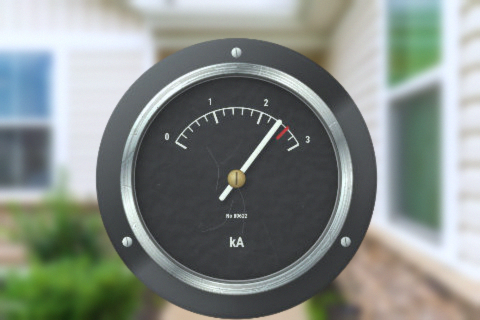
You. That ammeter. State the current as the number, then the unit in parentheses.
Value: 2.4 (kA)
